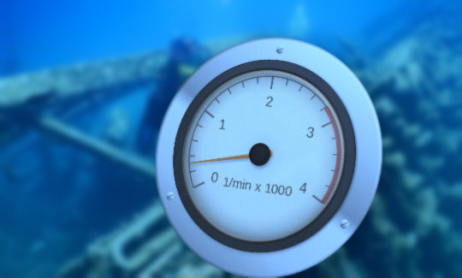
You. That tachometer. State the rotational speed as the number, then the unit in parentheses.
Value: 300 (rpm)
